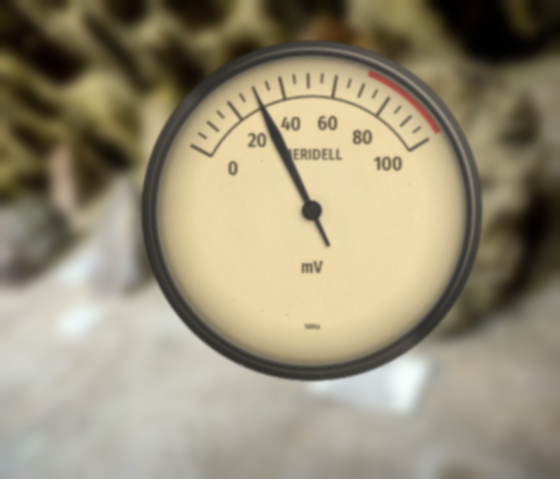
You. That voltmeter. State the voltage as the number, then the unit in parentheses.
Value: 30 (mV)
